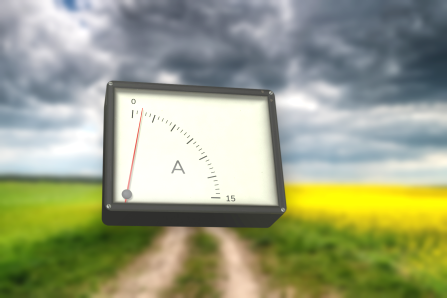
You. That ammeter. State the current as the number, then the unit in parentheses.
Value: 1 (A)
